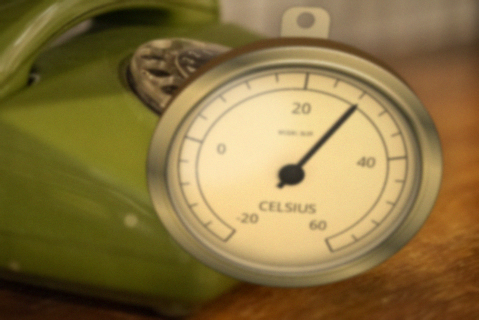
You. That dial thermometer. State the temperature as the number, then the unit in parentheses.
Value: 28 (°C)
